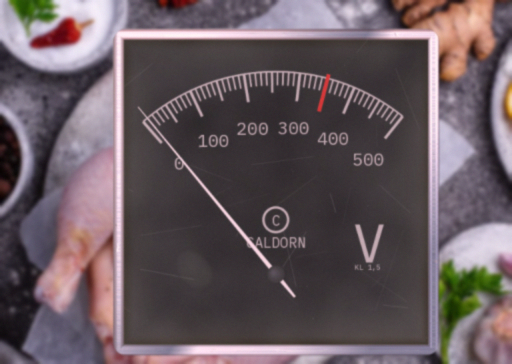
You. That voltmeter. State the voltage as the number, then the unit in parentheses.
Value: 10 (V)
